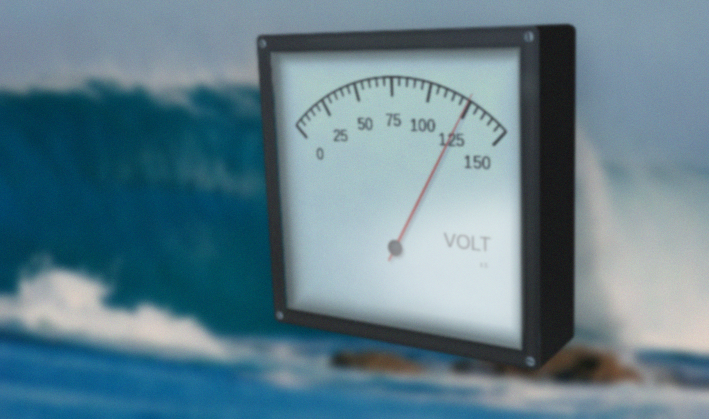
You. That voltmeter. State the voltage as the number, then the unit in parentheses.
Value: 125 (V)
